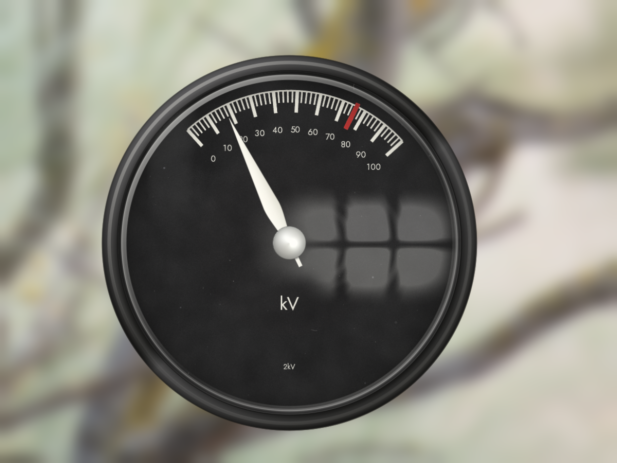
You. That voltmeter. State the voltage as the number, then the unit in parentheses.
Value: 18 (kV)
